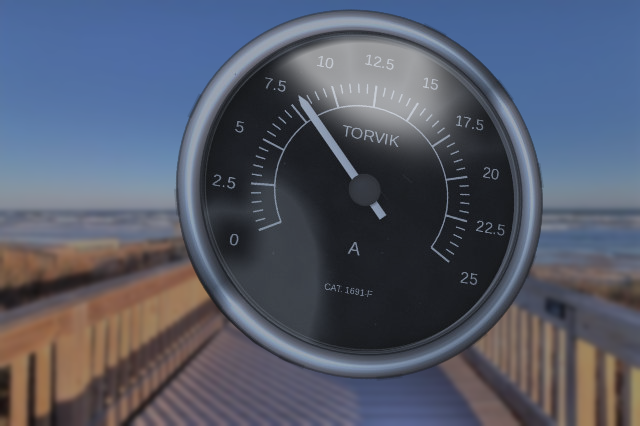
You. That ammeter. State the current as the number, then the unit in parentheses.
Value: 8 (A)
